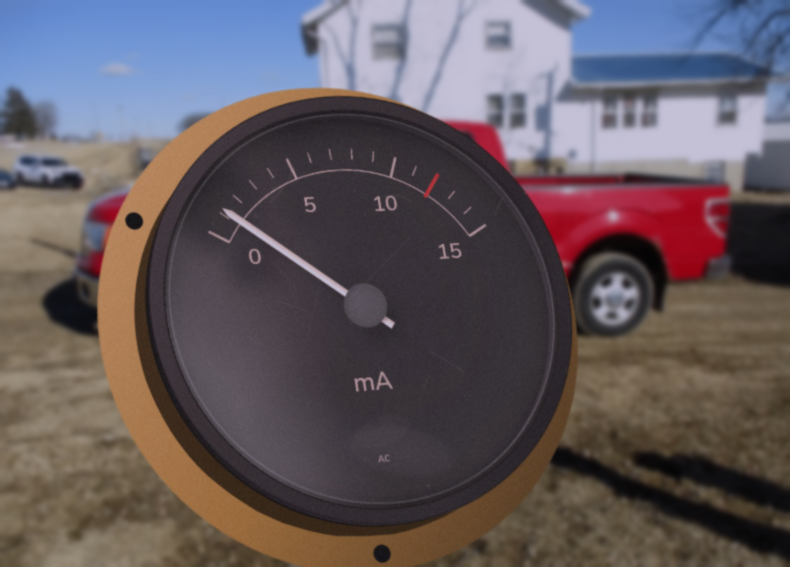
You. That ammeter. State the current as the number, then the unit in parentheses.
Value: 1 (mA)
